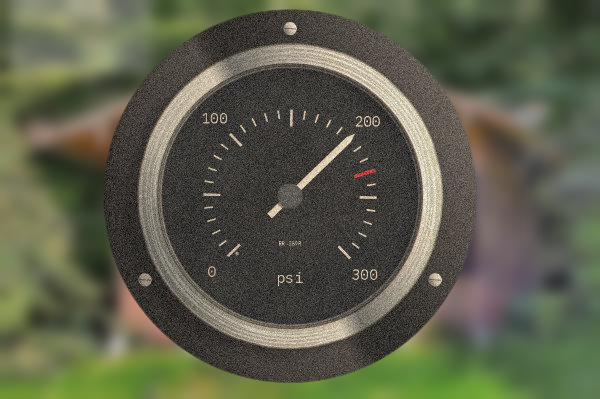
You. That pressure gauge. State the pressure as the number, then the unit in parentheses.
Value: 200 (psi)
